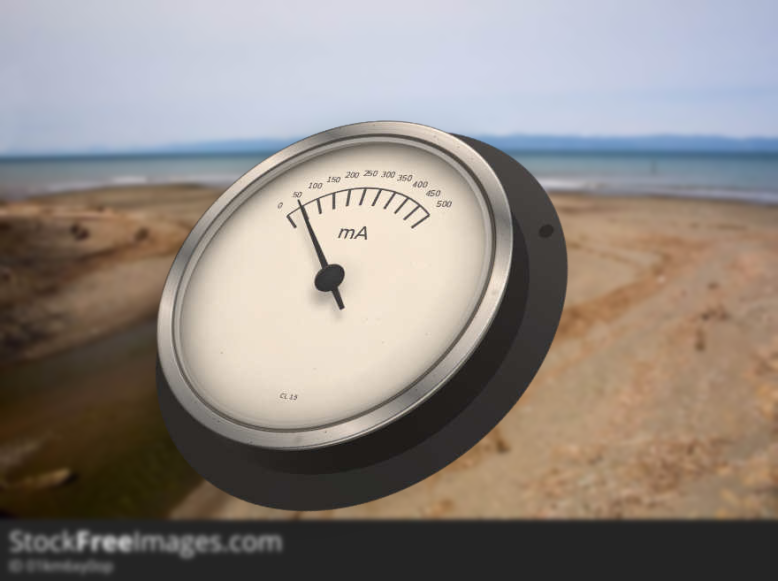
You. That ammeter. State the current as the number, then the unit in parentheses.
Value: 50 (mA)
